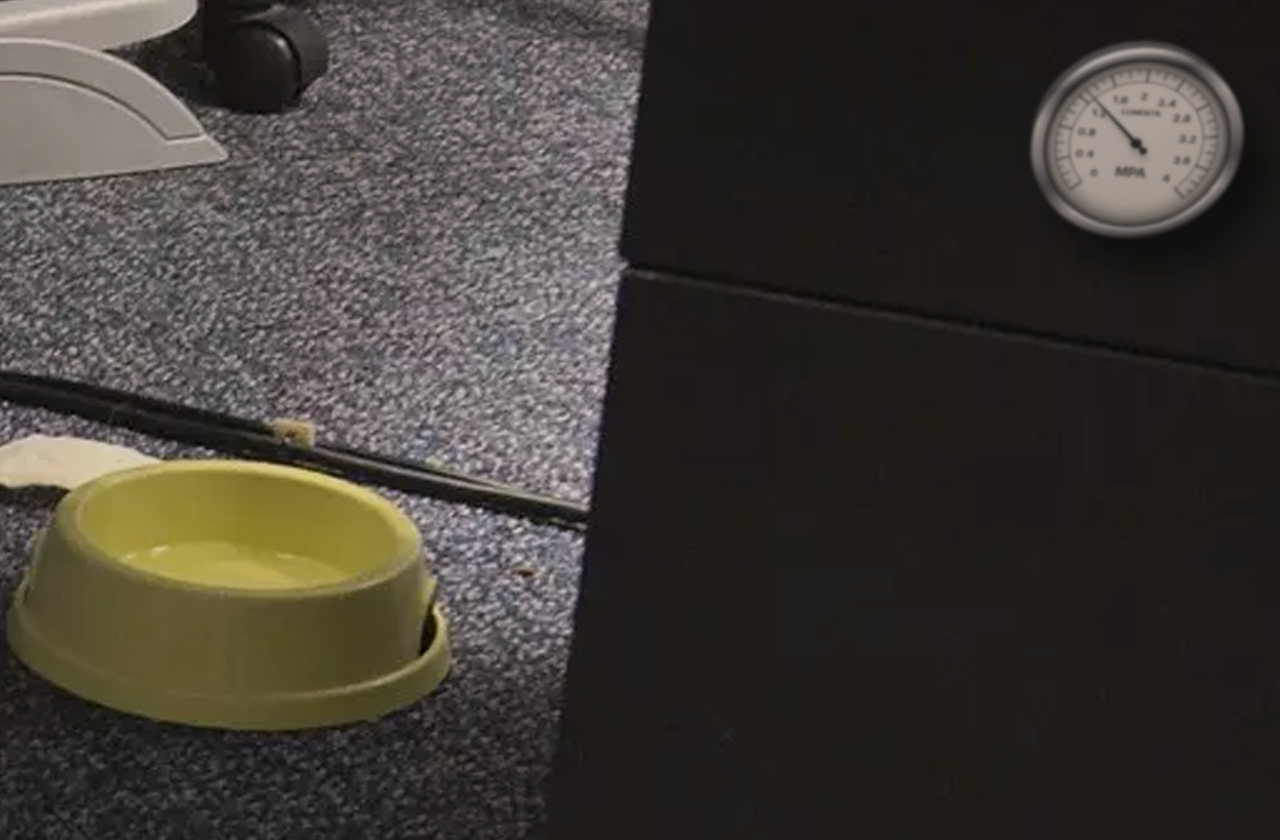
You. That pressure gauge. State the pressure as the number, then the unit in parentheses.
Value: 1.3 (MPa)
